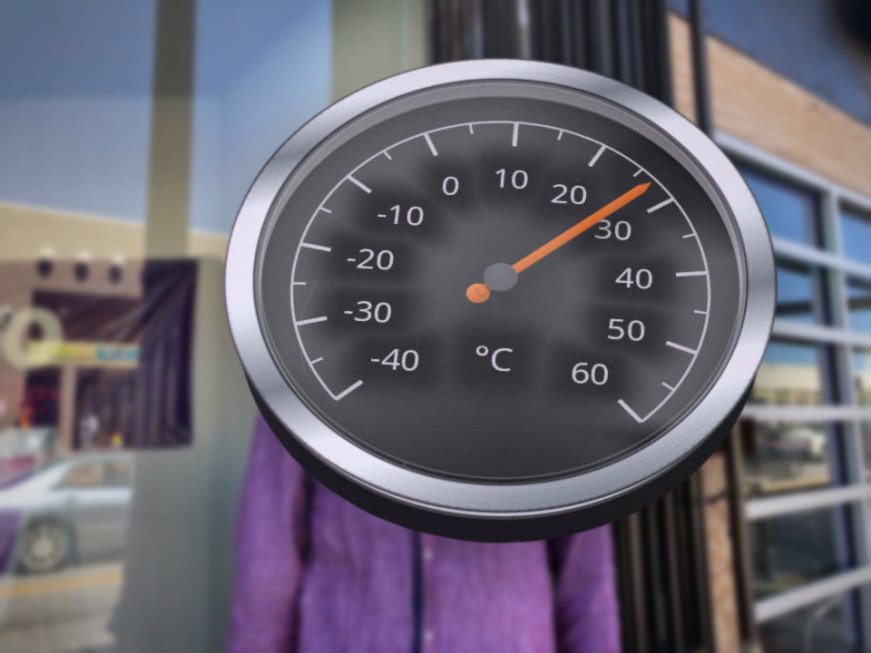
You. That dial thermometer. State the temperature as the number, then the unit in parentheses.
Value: 27.5 (°C)
